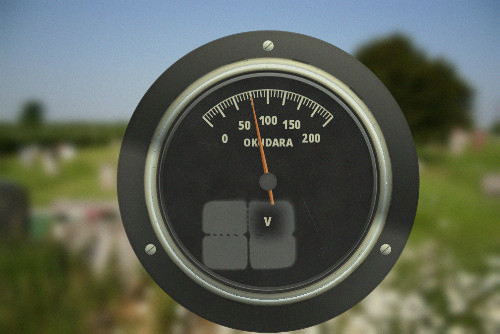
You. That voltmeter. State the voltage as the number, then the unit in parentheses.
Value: 75 (V)
